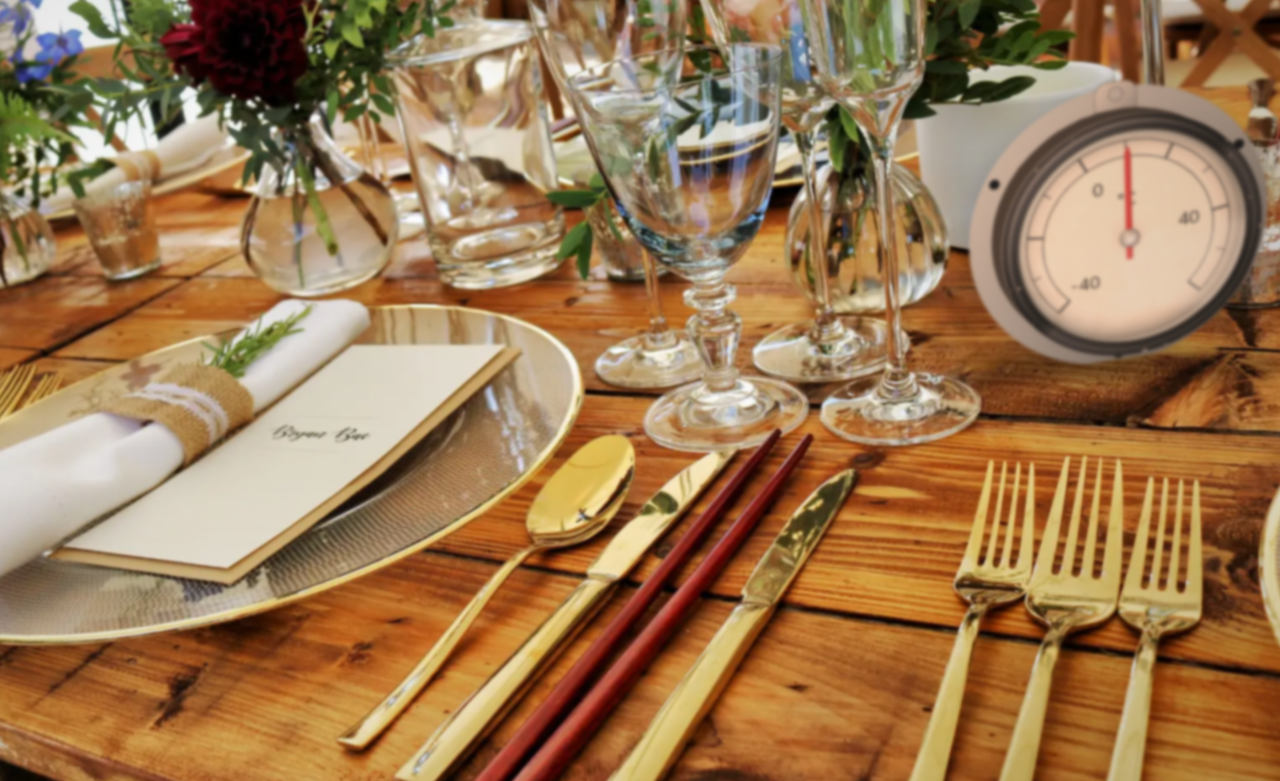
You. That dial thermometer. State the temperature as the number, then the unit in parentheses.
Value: 10 (°C)
